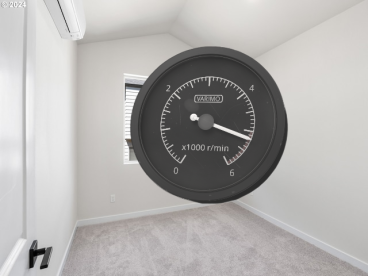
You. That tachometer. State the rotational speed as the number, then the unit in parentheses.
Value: 5200 (rpm)
